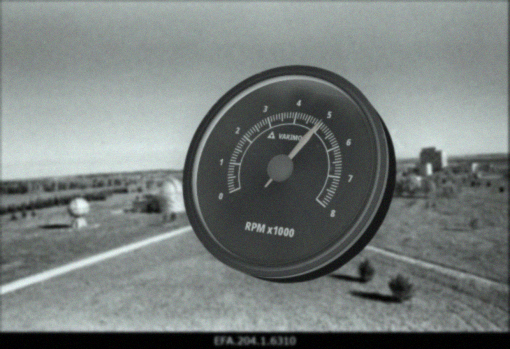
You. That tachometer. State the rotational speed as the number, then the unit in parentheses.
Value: 5000 (rpm)
